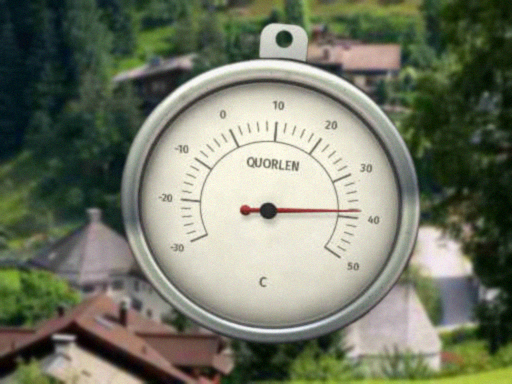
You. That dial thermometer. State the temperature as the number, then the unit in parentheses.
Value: 38 (°C)
